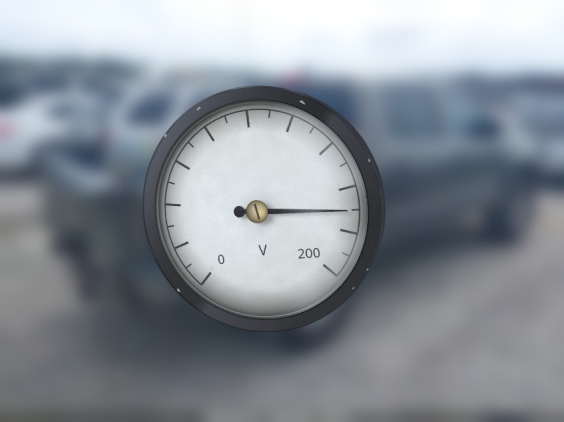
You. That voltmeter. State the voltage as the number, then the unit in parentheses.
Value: 170 (V)
